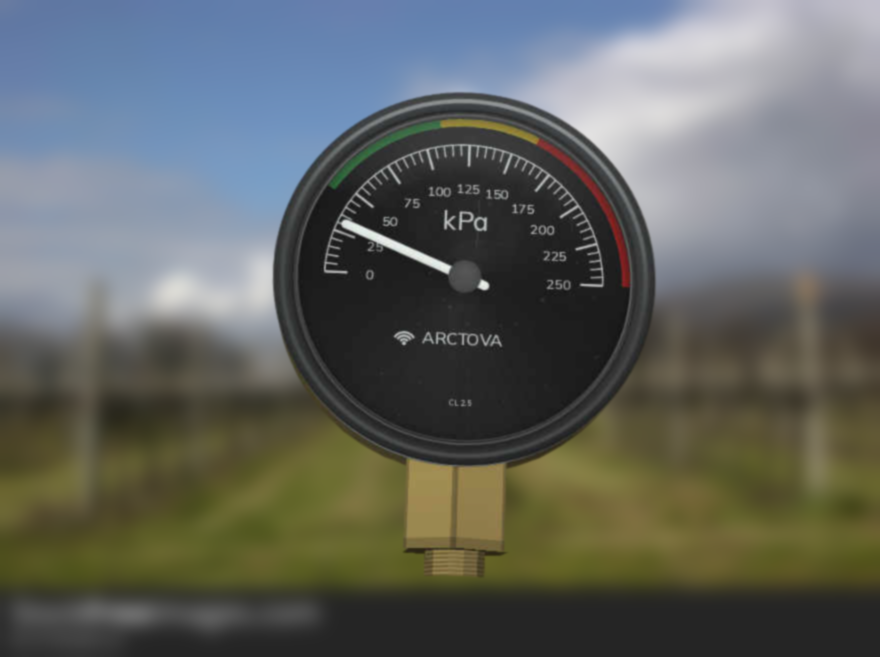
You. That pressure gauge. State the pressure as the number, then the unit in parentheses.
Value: 30 (kPa)
